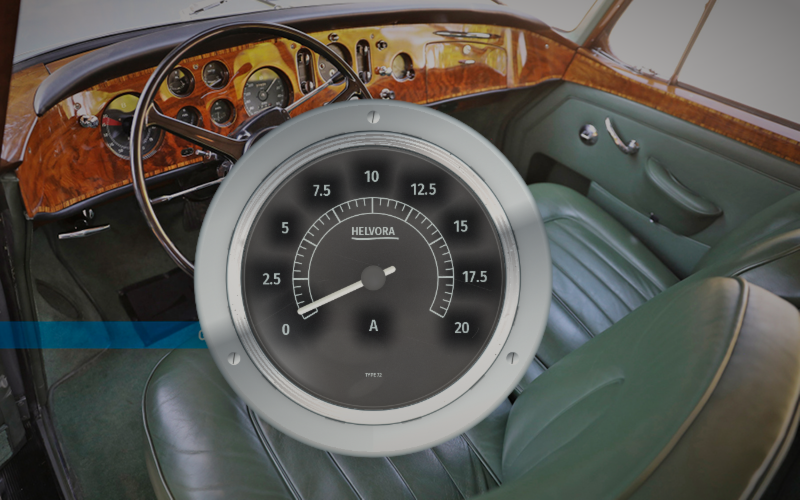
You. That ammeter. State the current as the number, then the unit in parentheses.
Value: 0.5 (A)
